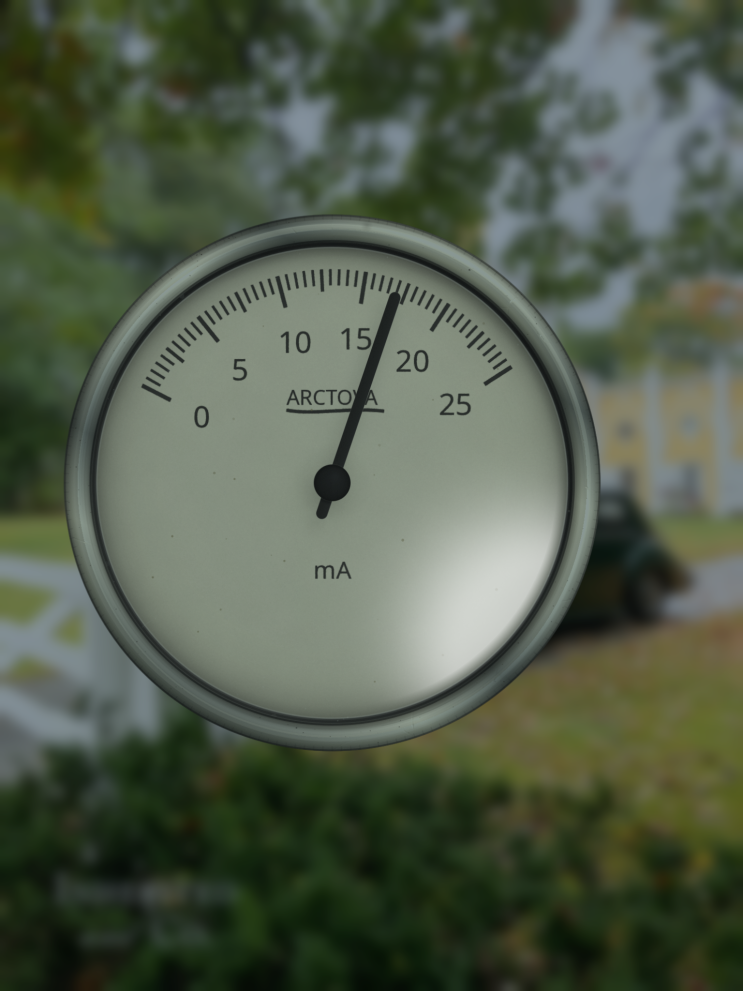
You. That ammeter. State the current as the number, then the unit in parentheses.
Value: 17 (mA)
